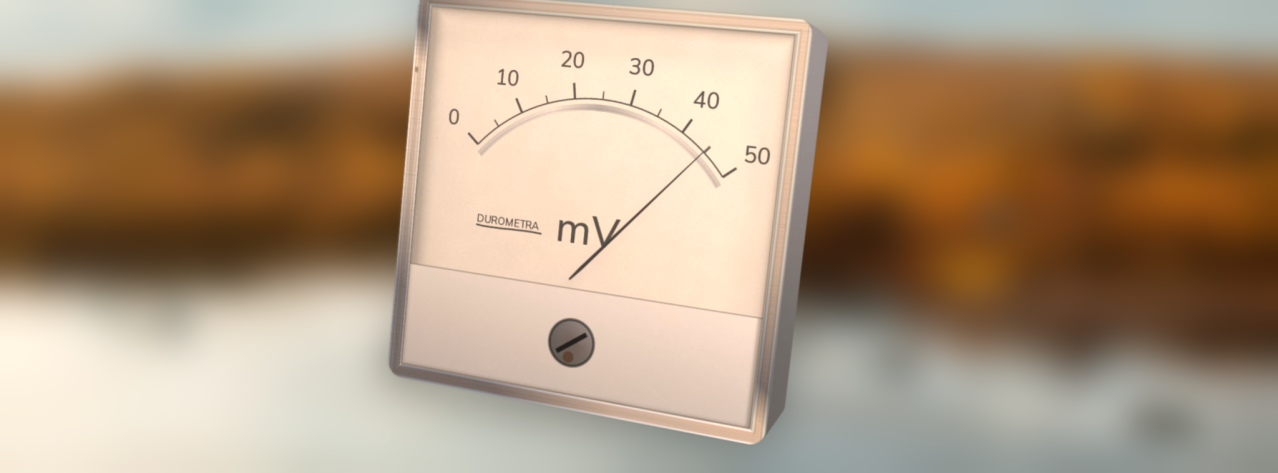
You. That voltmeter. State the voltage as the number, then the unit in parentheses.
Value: 45 (mV)
